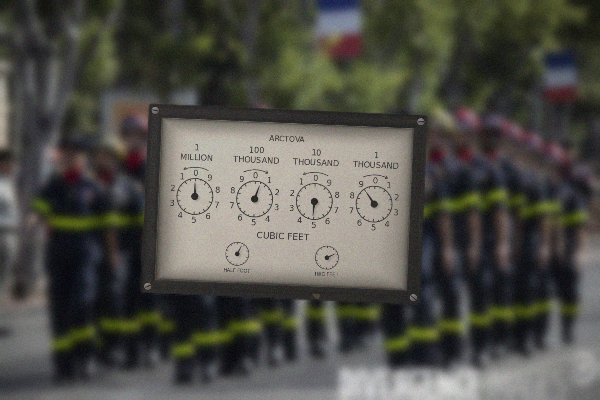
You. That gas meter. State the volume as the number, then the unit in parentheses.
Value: 4900 (ft³)
